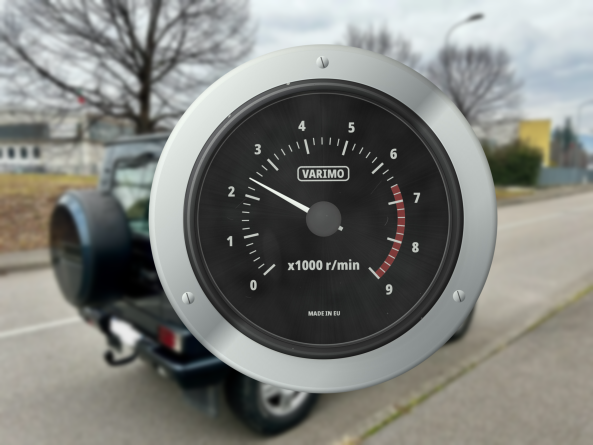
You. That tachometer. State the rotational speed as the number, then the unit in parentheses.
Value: 2400 (rpm)
